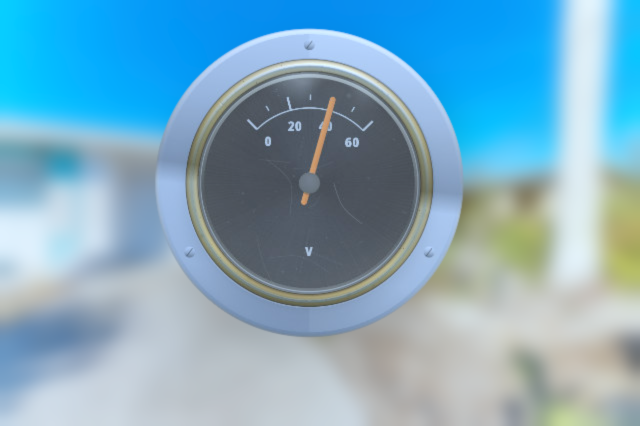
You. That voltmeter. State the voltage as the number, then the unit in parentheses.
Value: 40 (V)
